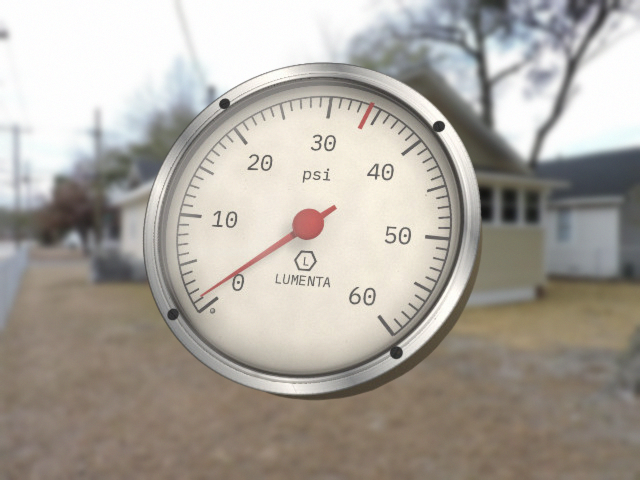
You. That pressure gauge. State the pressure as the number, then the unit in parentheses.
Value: 1 (psi)
